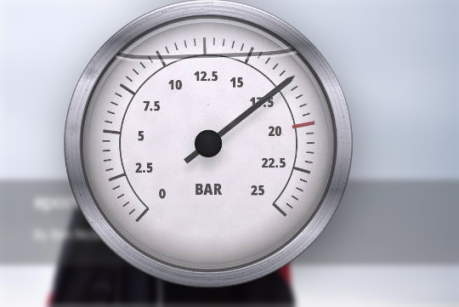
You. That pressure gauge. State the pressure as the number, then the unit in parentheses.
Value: 17.5 (bar)
